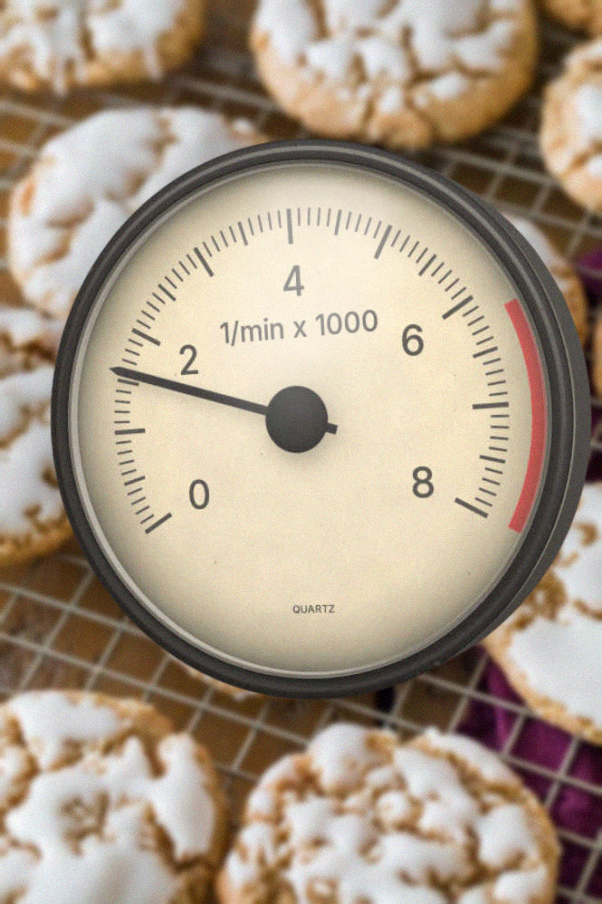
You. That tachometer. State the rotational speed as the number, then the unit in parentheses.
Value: 1600 (rpm)
